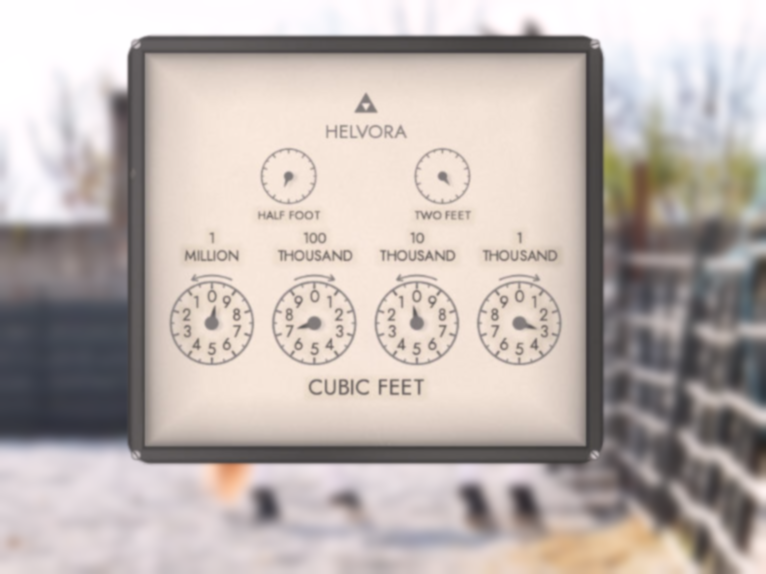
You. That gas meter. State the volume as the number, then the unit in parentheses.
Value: 970300 (ft³)
